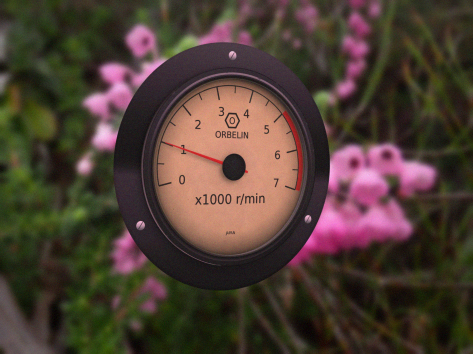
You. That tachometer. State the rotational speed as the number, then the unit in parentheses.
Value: 1000 (rpm)
